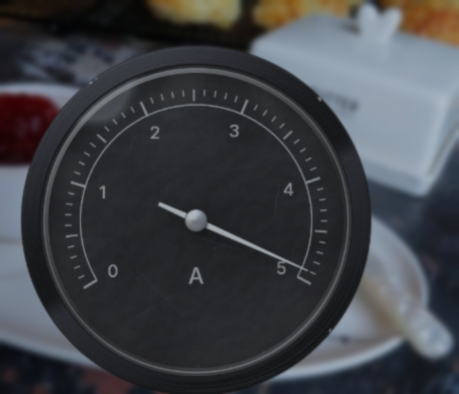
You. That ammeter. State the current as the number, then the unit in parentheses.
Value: 4.9 (A)
